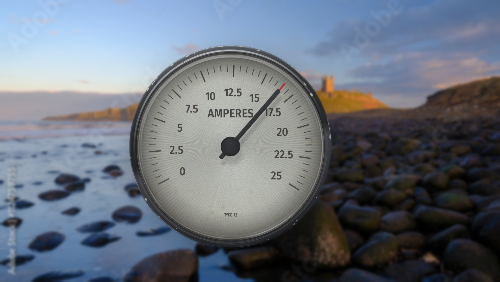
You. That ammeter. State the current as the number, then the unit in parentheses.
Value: 16.5 (A)
